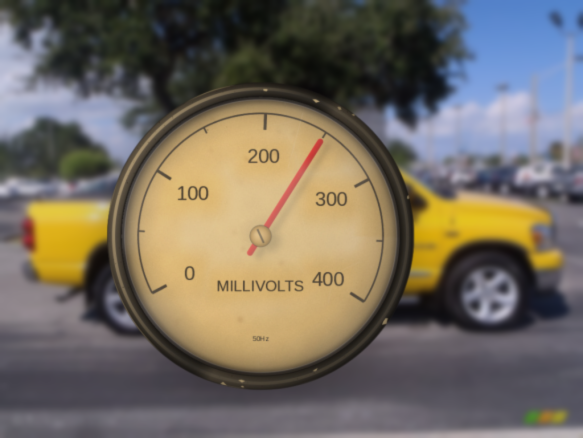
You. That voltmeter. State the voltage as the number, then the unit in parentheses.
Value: 250 (mV)
